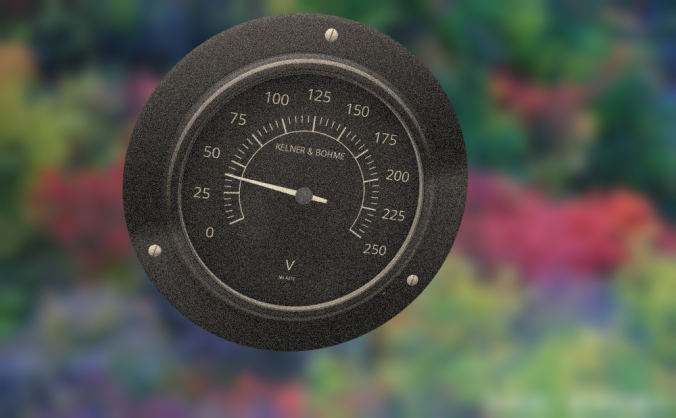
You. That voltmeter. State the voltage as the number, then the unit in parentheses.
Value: 40 (V)
